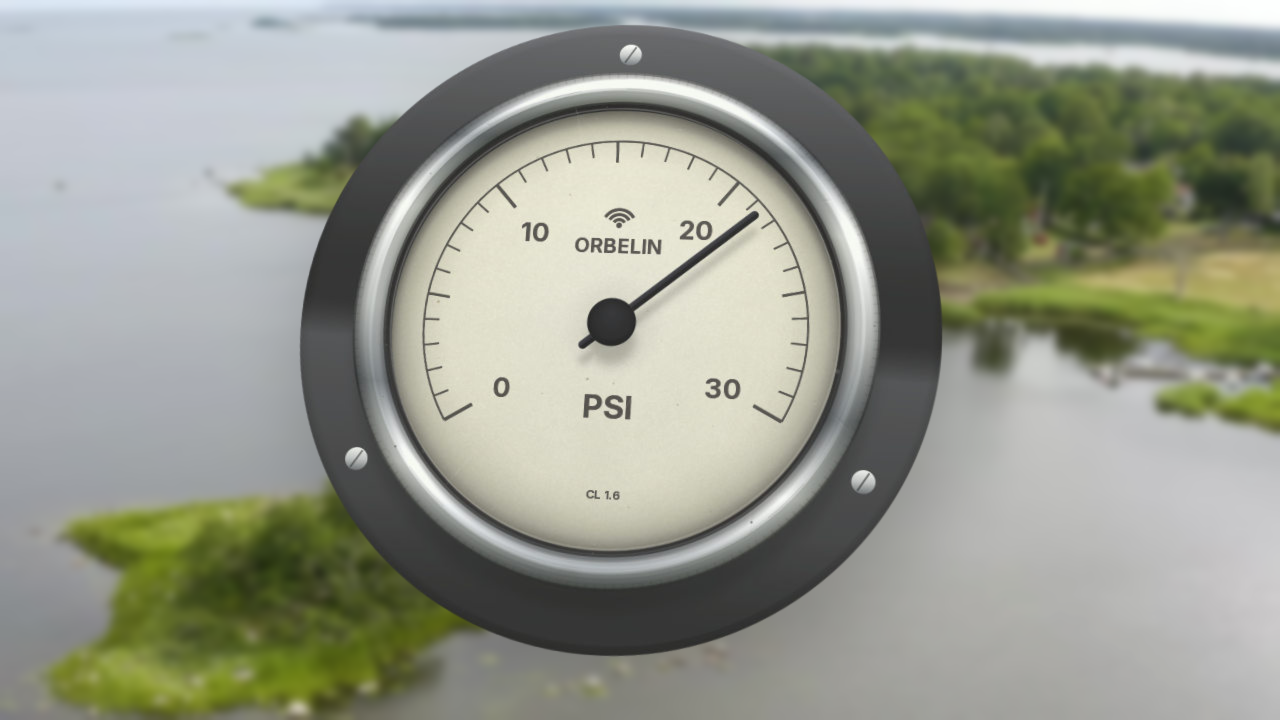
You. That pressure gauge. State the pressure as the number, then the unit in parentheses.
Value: 21.5 (psi)
